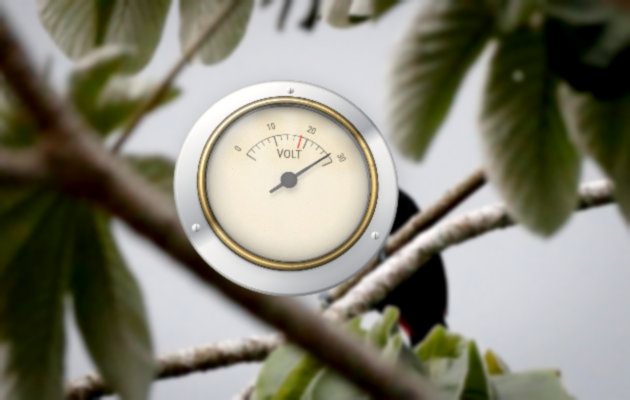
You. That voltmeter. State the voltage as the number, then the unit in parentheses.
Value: 28 (V)
